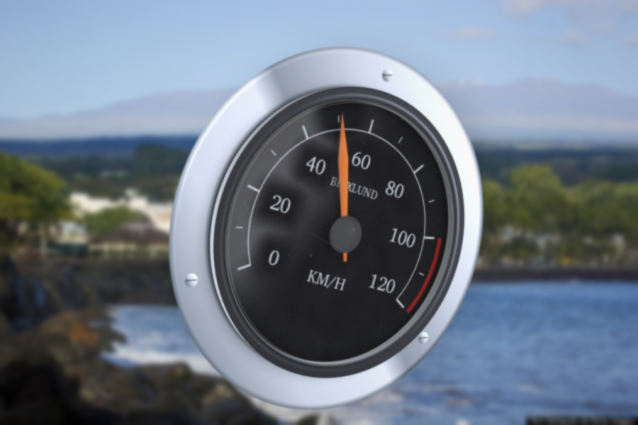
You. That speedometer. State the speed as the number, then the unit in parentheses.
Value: 50 (km/h)
